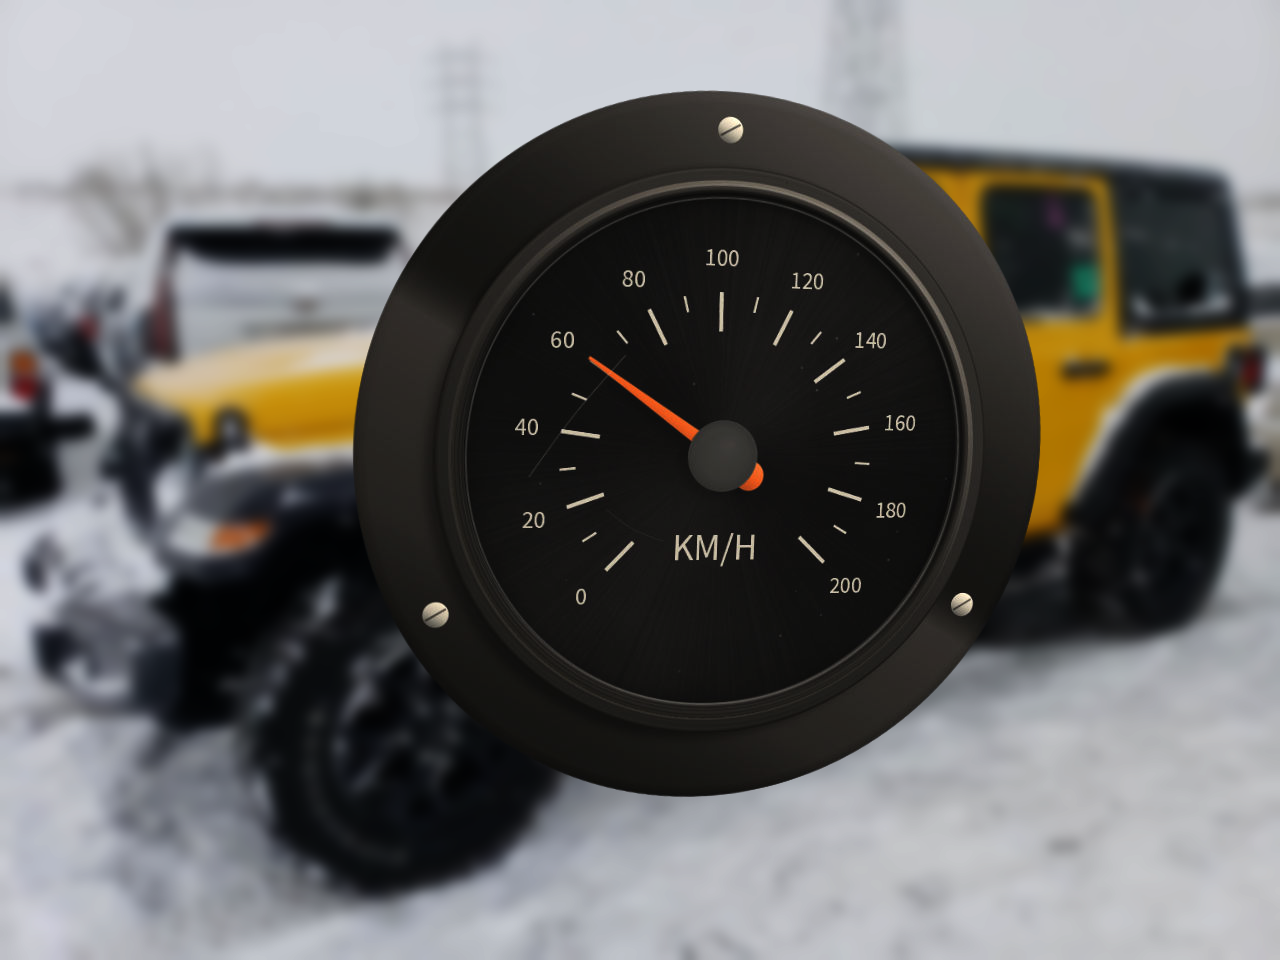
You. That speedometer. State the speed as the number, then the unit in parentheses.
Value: 60 (km/h)
